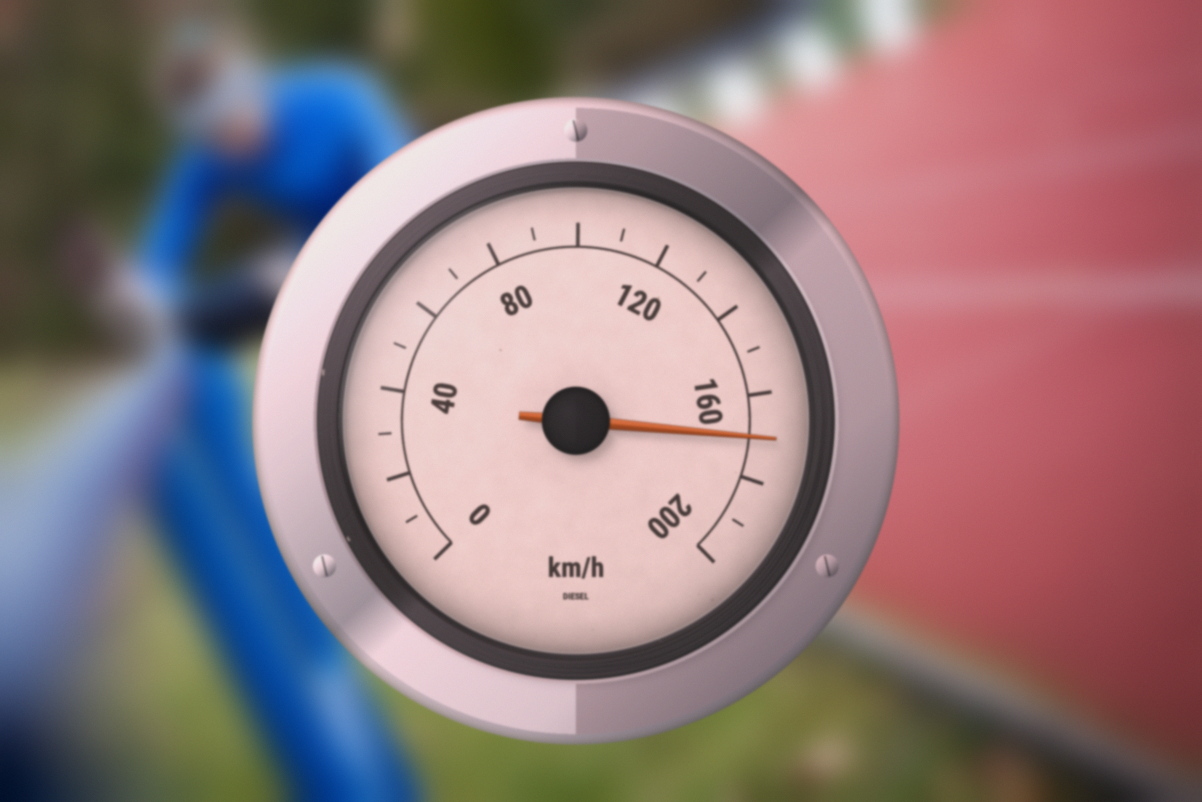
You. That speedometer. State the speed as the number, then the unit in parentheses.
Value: 170 (km/h)
